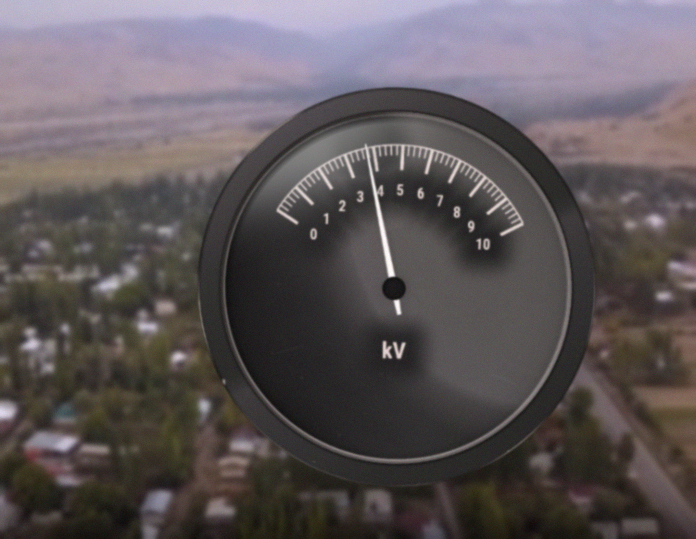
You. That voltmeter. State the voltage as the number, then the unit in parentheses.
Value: 3.8 (kV)
